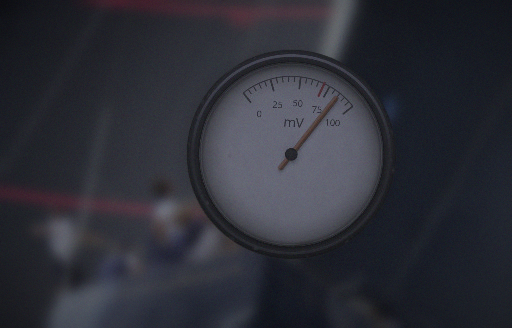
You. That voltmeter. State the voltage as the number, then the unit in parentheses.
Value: 85 (mV)
